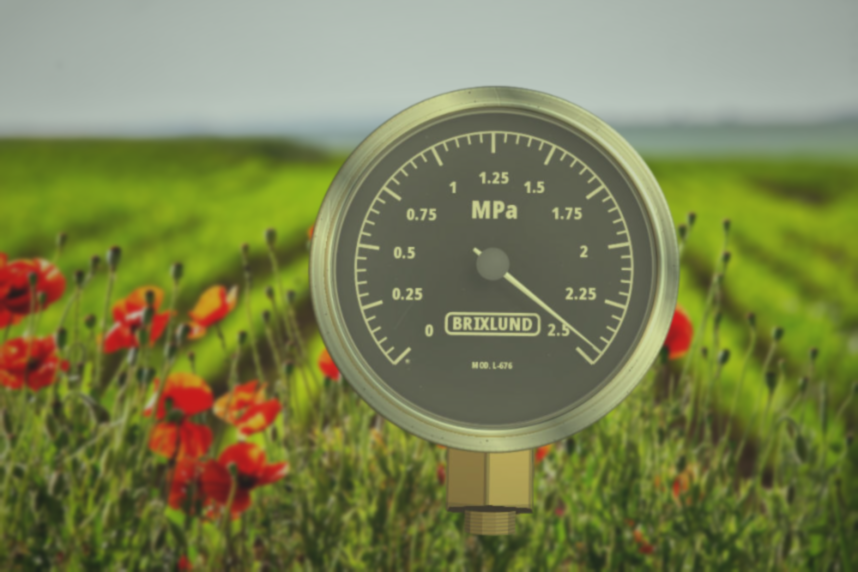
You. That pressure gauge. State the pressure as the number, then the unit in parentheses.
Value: 2.45 (MPa)
